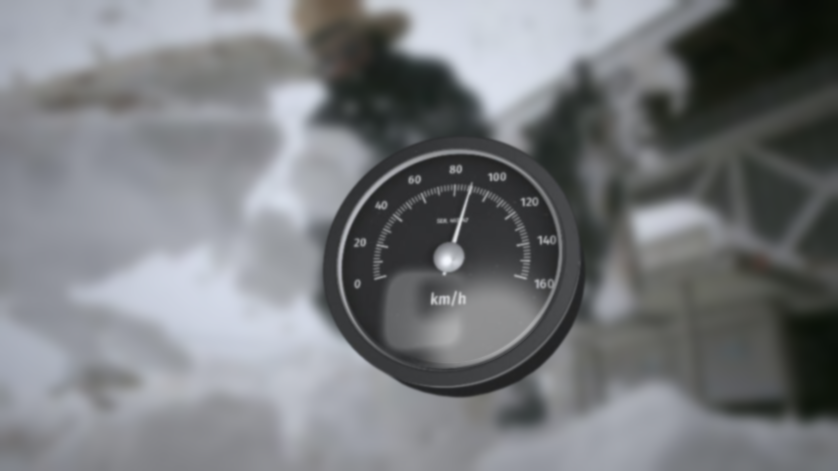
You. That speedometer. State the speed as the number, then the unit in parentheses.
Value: 90 (km/h)
